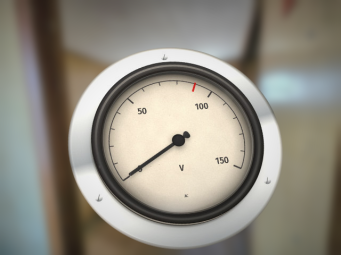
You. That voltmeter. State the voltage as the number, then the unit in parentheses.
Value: 0 (V)
